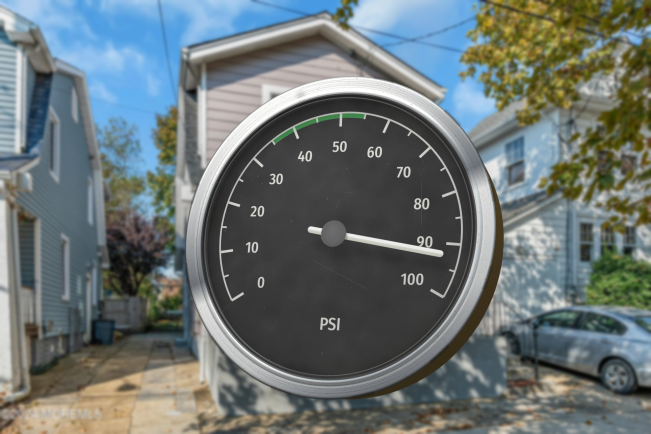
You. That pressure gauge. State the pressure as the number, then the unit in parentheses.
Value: 92.5 (psi)
